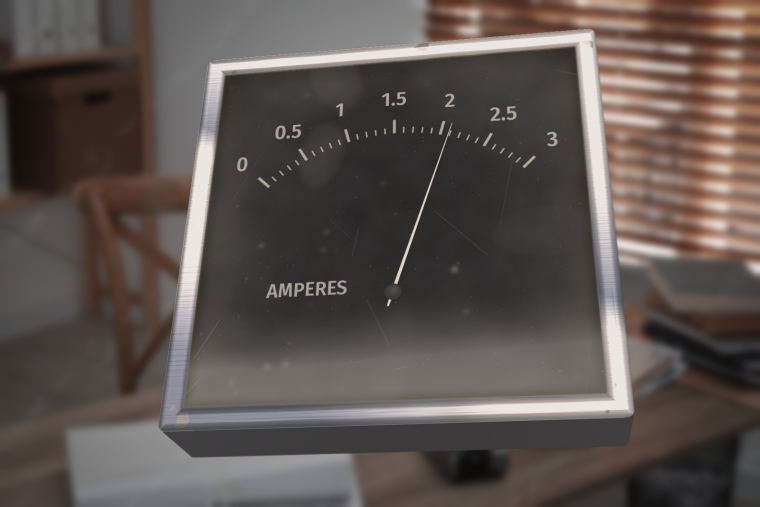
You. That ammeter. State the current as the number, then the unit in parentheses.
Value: 2.1 (A)
